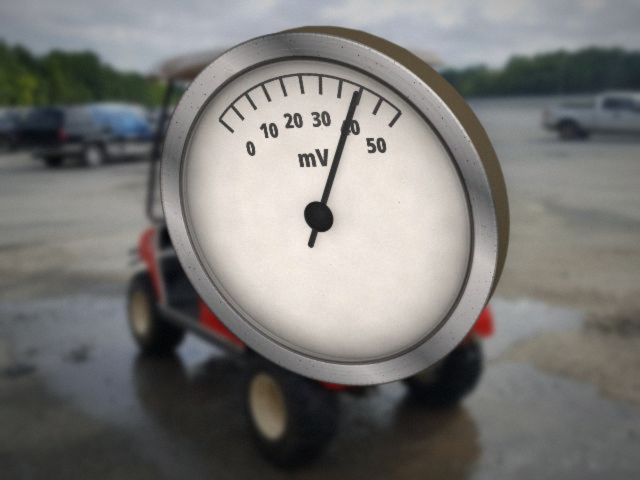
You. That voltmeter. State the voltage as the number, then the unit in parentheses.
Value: 40 (mV)
